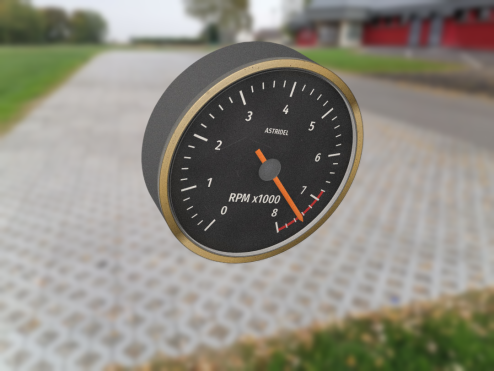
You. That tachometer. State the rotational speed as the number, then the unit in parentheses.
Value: 7500 (rpm)
